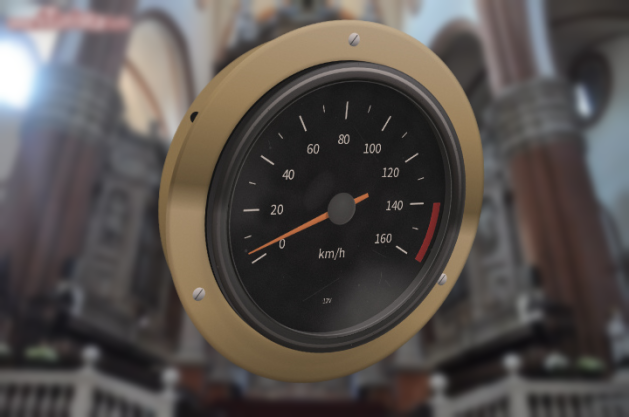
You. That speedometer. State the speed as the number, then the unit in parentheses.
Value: 5 (km/h)
